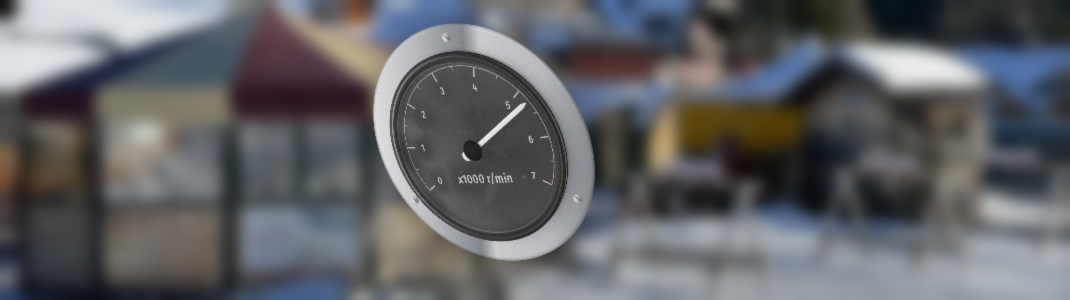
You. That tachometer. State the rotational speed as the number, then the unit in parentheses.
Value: 5250 (rpm)
